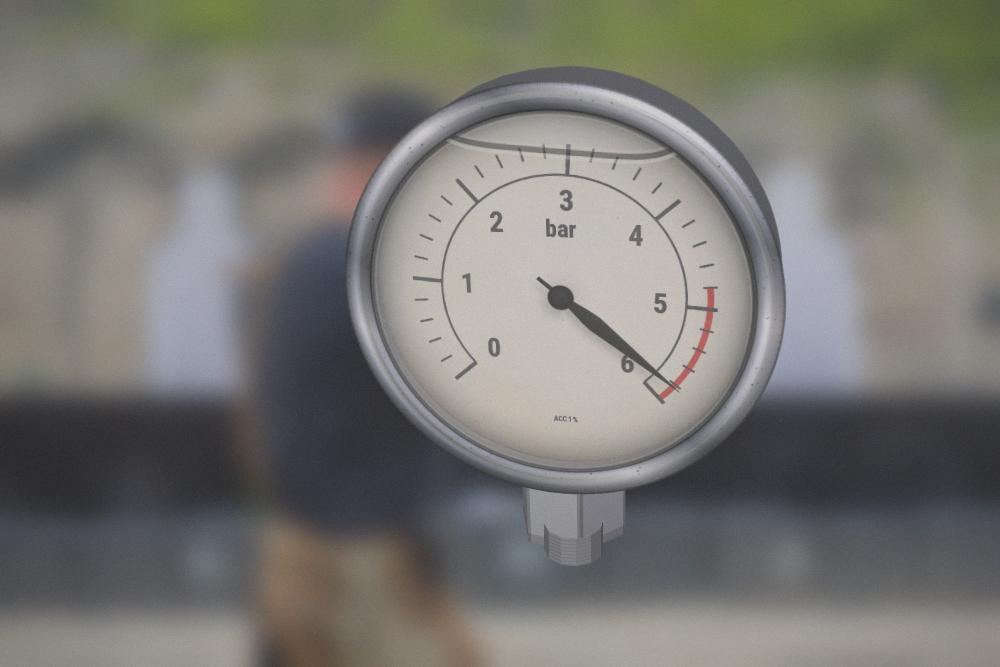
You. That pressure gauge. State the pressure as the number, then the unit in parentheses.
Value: 5.8 (bar)
